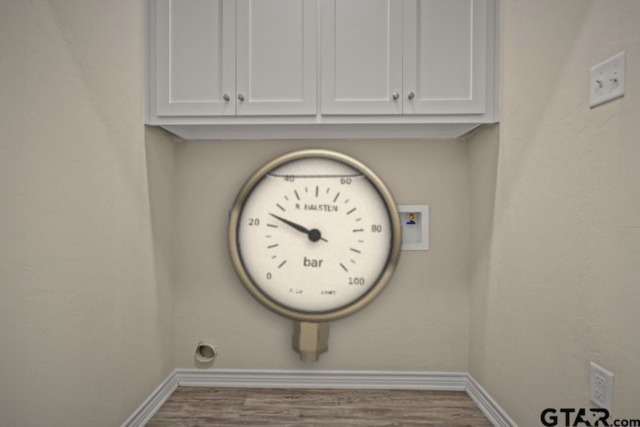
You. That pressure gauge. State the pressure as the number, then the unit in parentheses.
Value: 25 (bar)
